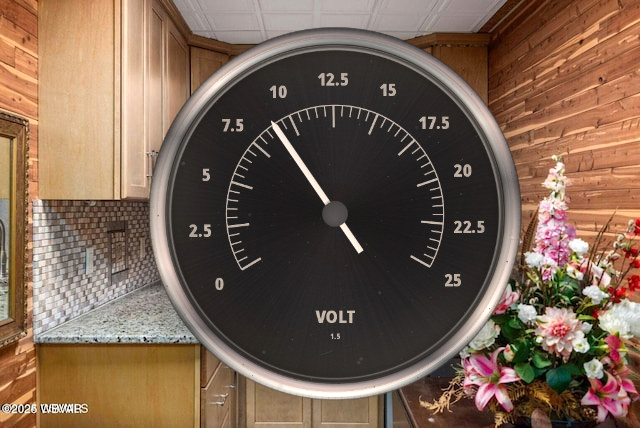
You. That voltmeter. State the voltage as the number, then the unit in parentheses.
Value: 9 (V)
